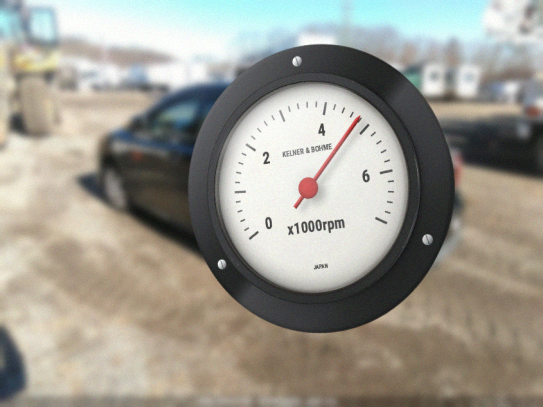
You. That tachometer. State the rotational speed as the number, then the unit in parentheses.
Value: 4800 (rpm)
